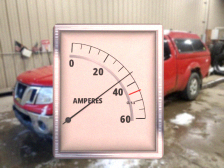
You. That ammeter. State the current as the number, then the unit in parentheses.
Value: 35 (A)
